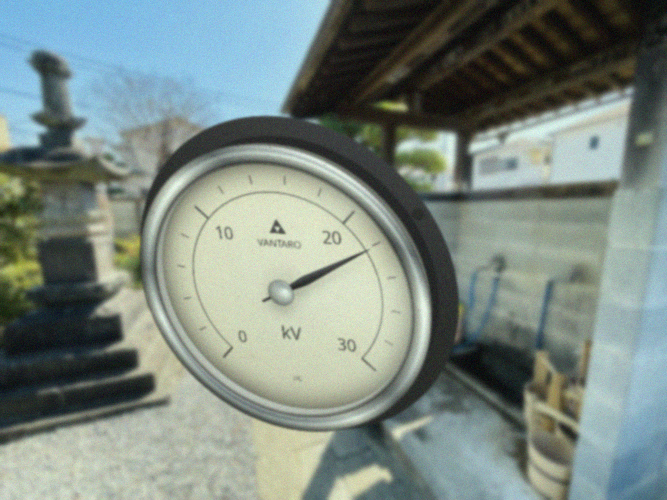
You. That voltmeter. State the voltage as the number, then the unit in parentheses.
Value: 22 (kV)
